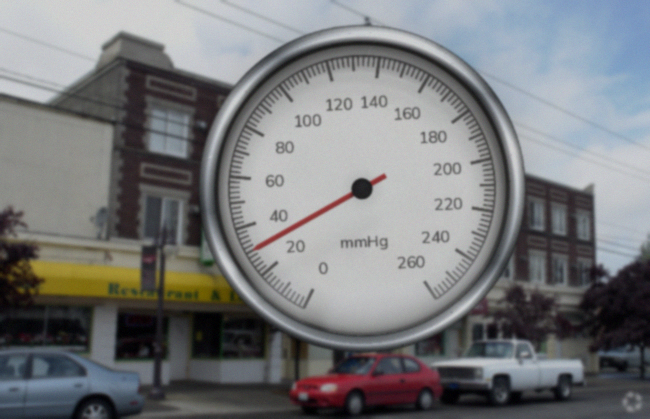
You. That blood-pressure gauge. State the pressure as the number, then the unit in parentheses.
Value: 30 (mmHg)
